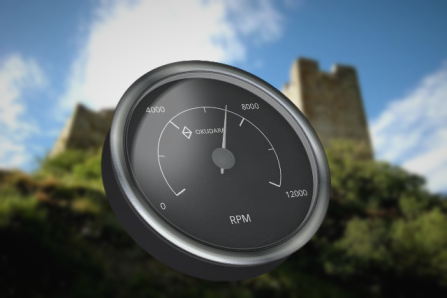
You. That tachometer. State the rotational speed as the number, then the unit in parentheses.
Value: 7000 (rpm)
